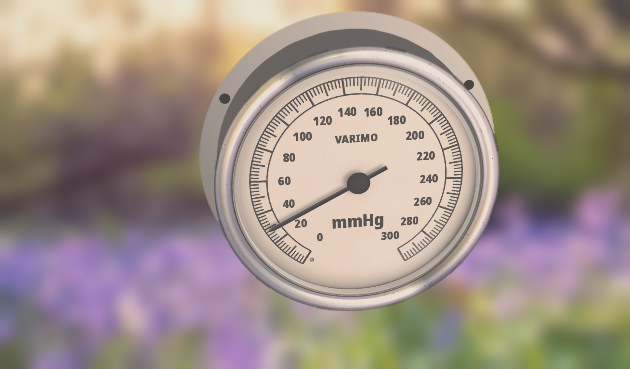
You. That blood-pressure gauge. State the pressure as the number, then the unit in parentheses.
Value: 30 (mmHg)
